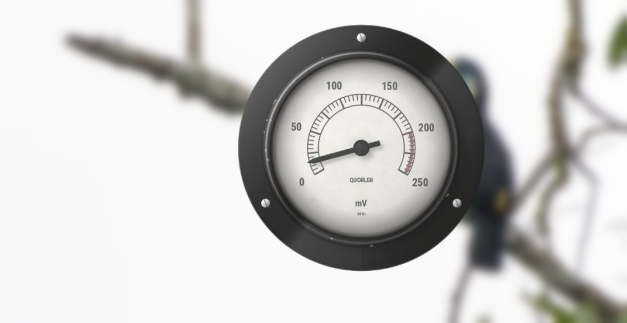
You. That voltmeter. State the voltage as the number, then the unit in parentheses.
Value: 15 (mV)
